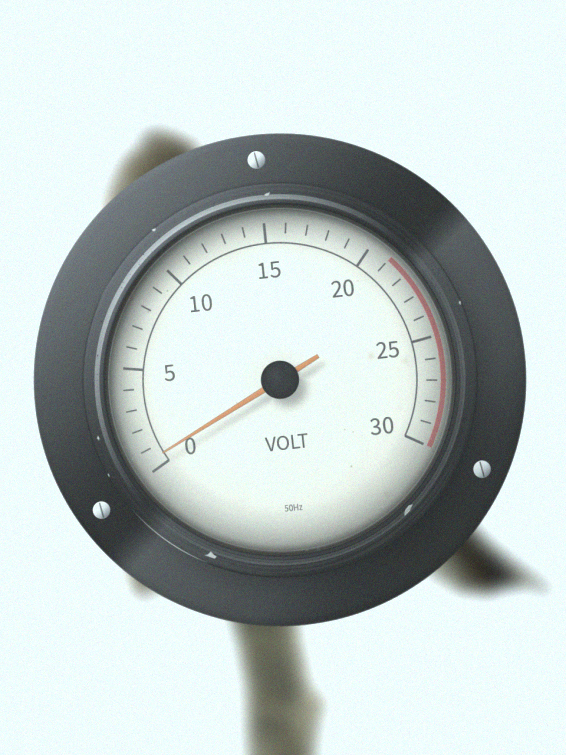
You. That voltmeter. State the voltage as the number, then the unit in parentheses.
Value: 0.5 (V)
